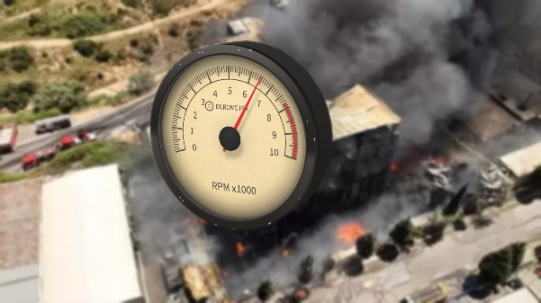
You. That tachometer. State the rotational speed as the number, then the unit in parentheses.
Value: 6500 (rpm)
